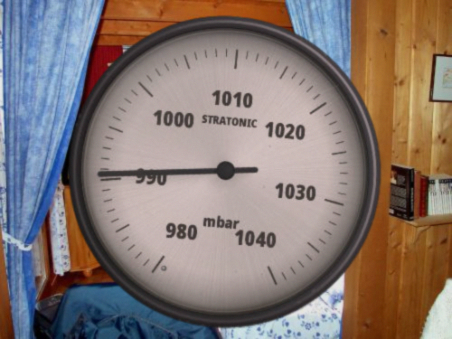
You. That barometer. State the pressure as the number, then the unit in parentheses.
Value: 990.5 (mbar)
